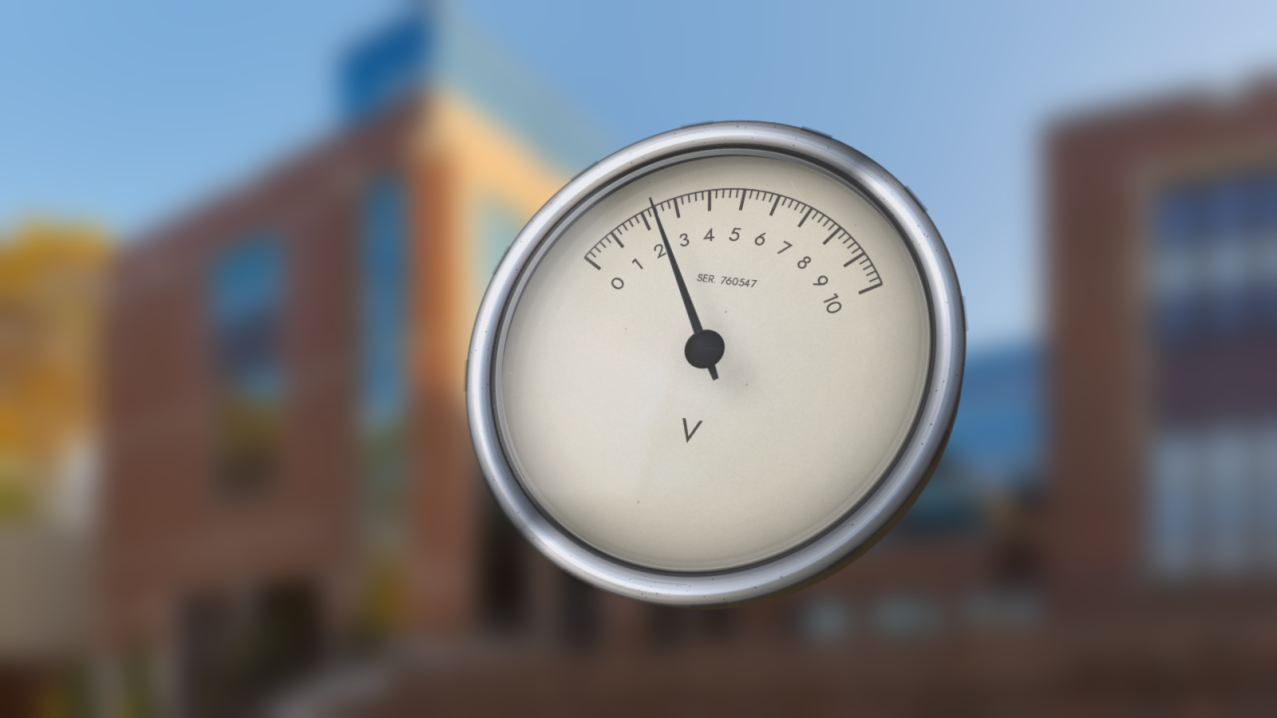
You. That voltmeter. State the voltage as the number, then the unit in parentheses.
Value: 2.4 (V)
